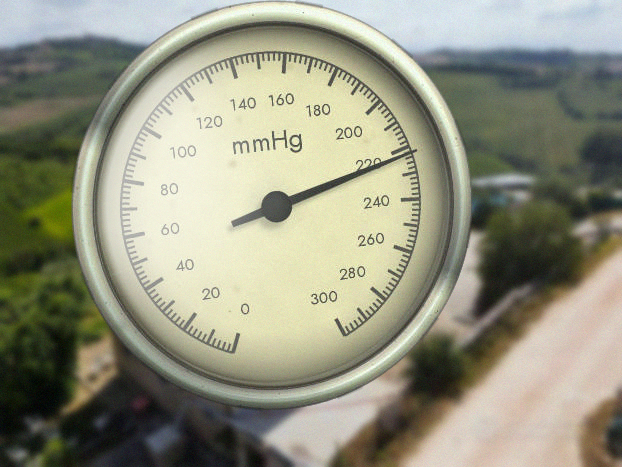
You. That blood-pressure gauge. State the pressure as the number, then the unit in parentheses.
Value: 222 (mmHg)
